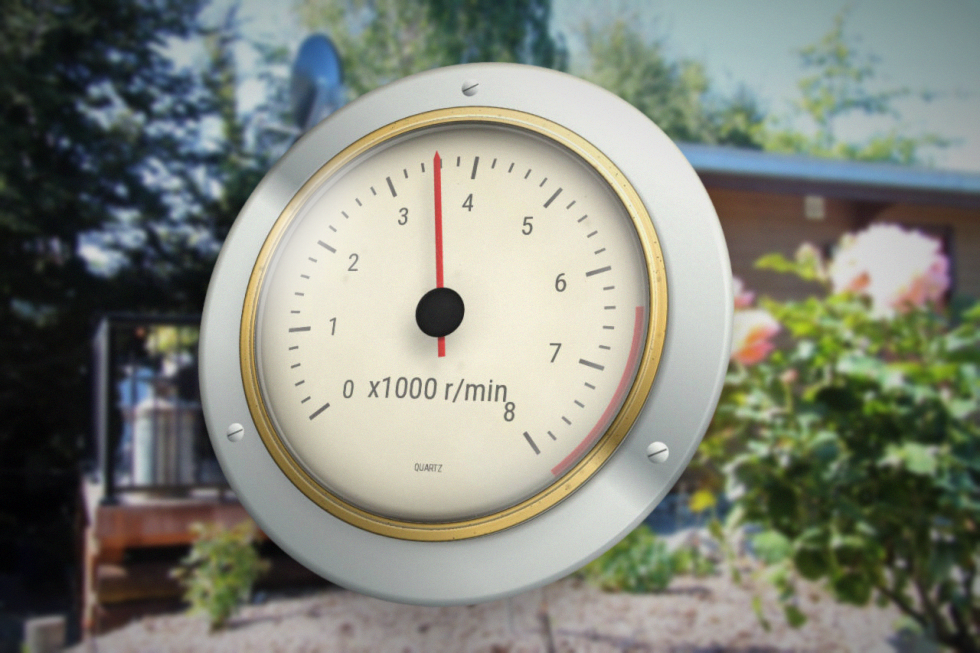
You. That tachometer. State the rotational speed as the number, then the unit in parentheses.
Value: 3600 (rpm)
